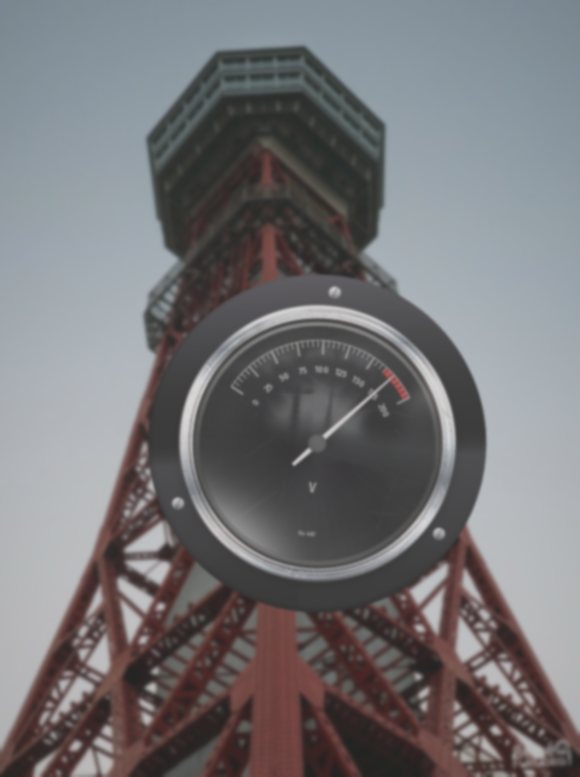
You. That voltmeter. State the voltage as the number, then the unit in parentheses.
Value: 175 (V)
